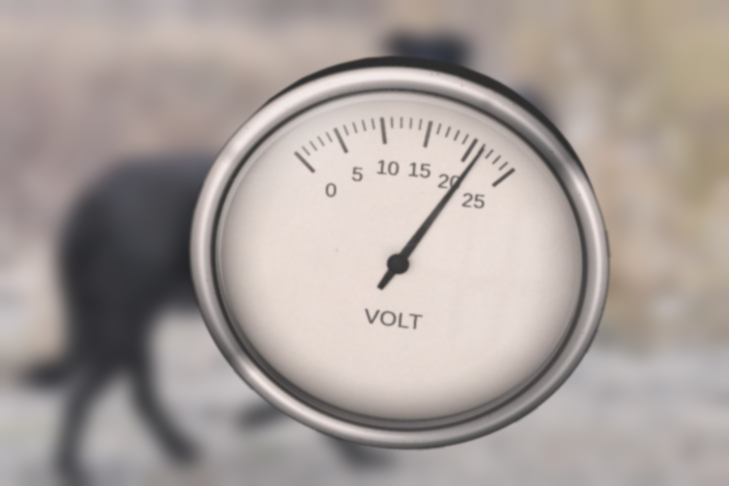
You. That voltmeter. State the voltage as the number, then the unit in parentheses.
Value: 21 (V)
